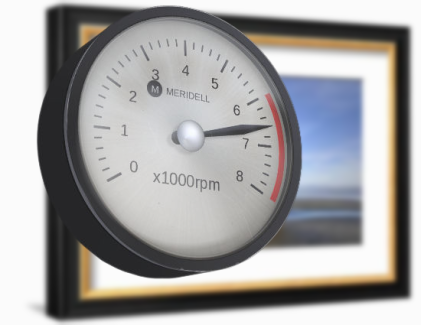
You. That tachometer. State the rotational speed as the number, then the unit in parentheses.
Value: 6600 (rpm)
